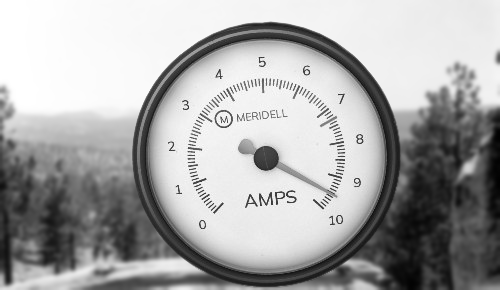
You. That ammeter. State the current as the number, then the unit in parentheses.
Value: 9.5 (A)
